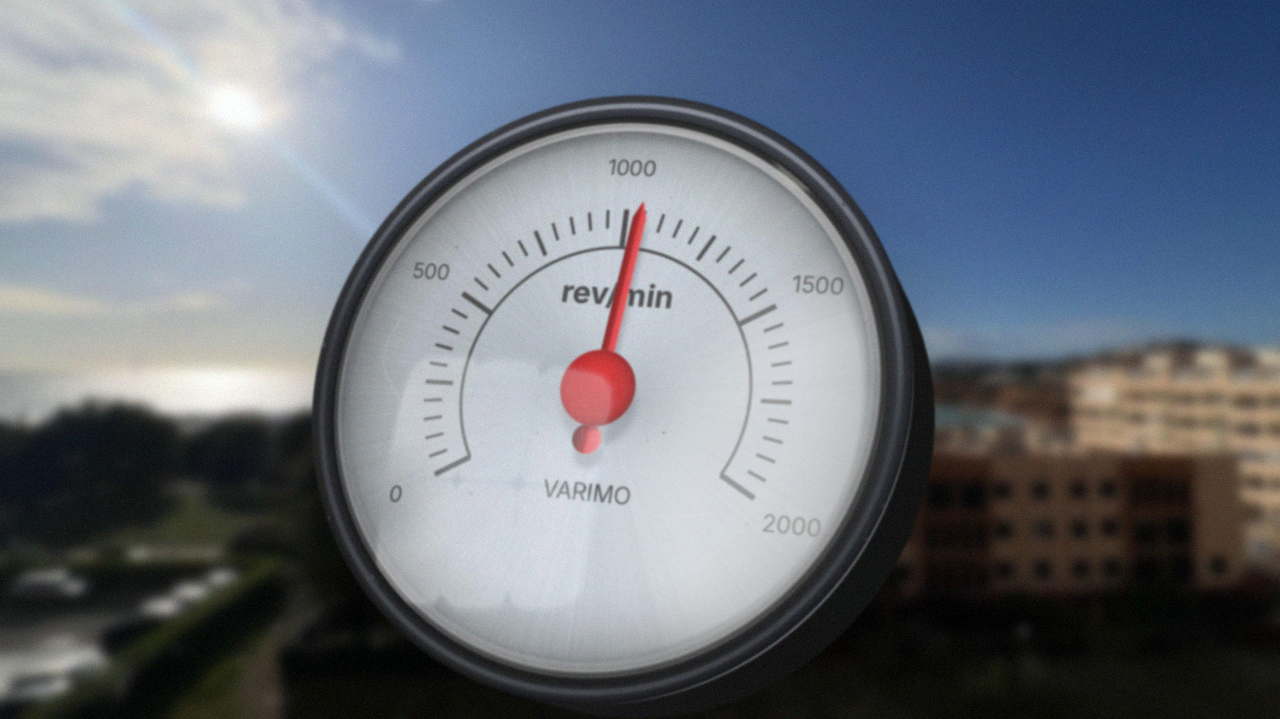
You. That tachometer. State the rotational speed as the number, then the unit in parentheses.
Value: 1050 (rpm)
